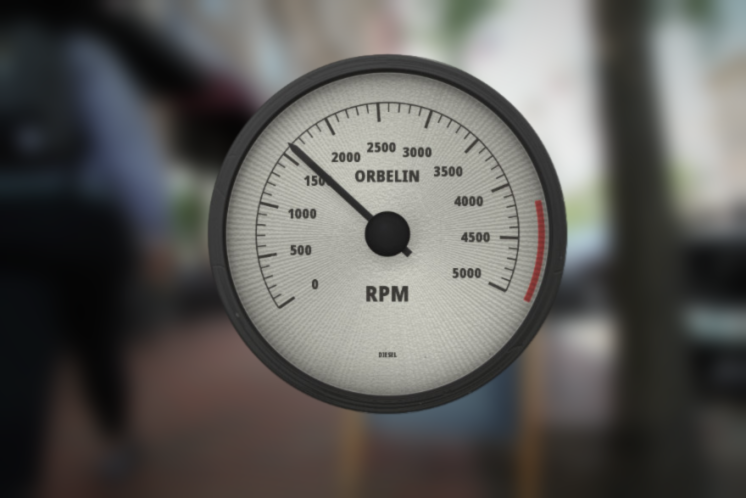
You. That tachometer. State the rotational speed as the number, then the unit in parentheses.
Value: 1600 (rpm)
